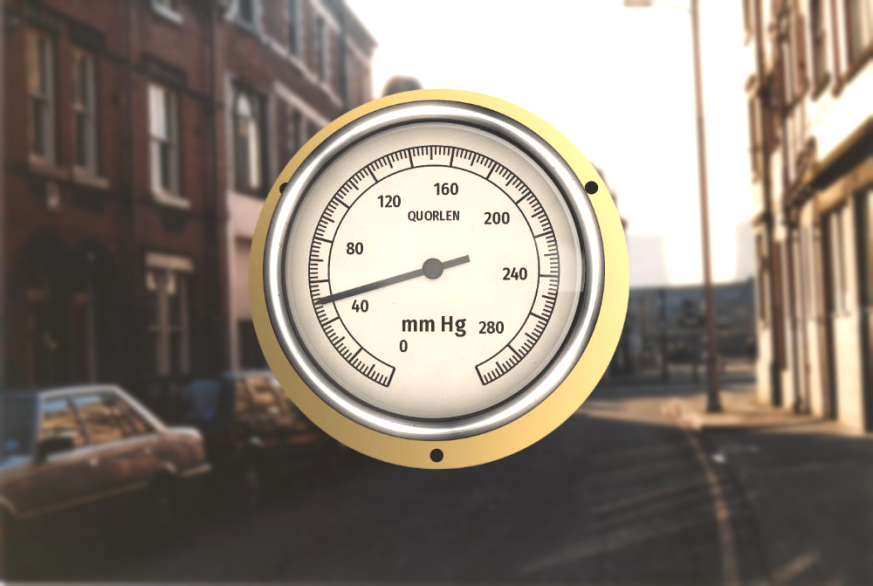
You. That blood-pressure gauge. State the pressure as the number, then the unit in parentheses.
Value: 50 (mmHg)
